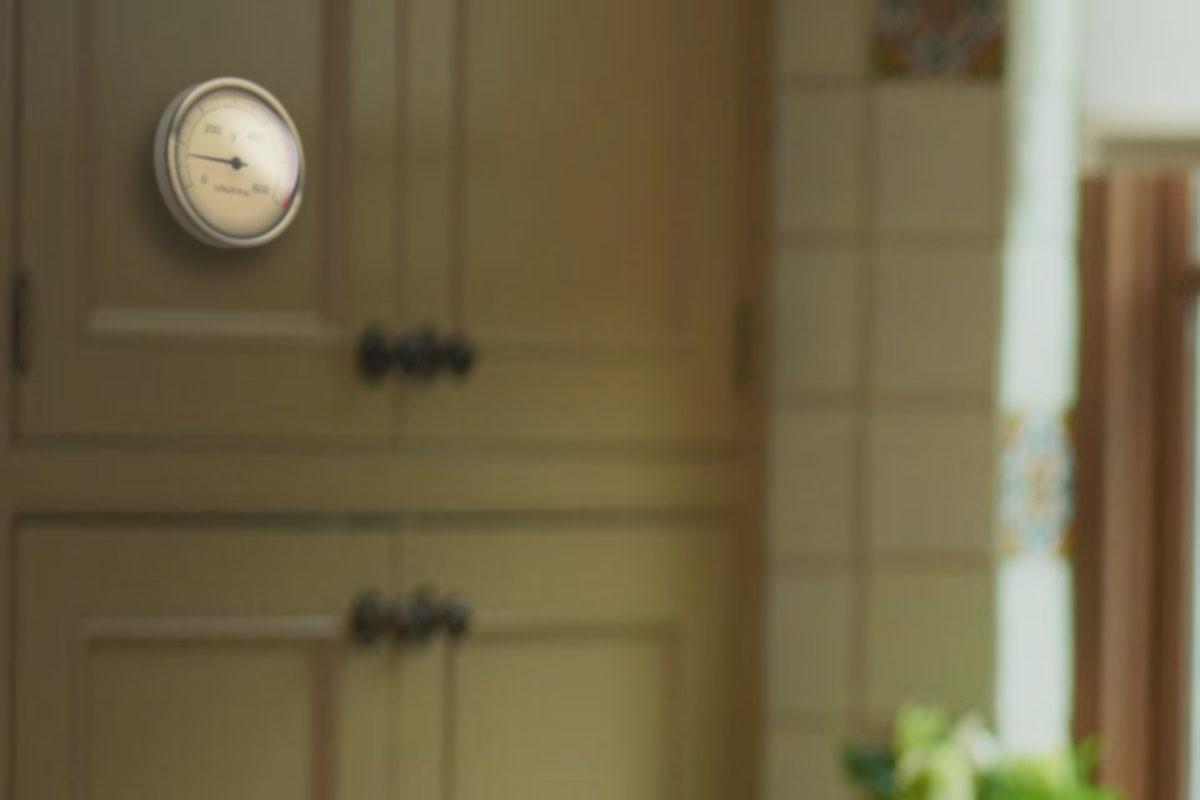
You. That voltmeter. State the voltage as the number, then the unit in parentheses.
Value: 75 (V)
